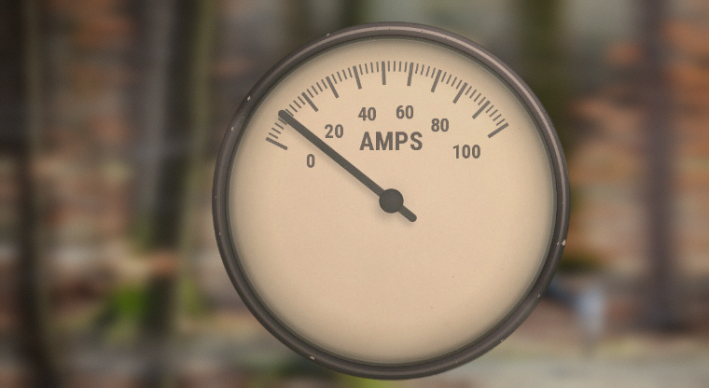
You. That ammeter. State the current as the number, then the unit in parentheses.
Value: 10 (A)
